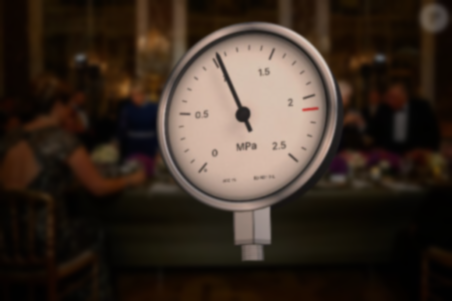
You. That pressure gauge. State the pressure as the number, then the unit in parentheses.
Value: 1.05 (MPa)
